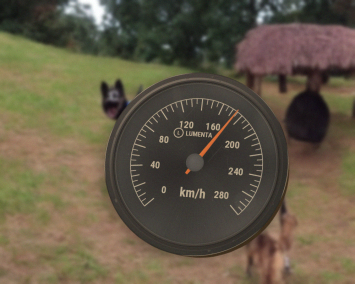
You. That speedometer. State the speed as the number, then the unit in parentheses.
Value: 175 (km/h)
